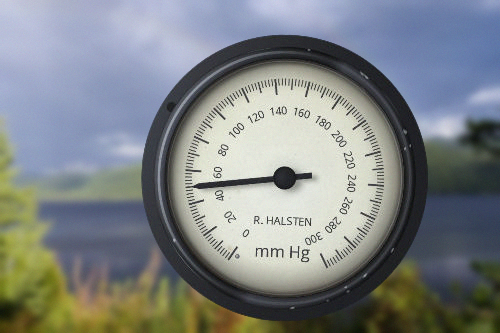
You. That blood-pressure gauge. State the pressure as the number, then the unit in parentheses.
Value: 50 (mmHg)
